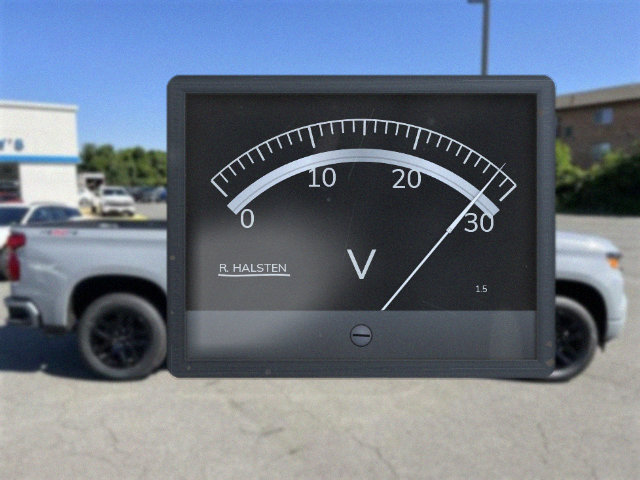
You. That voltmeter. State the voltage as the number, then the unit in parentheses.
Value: 28 (V)
